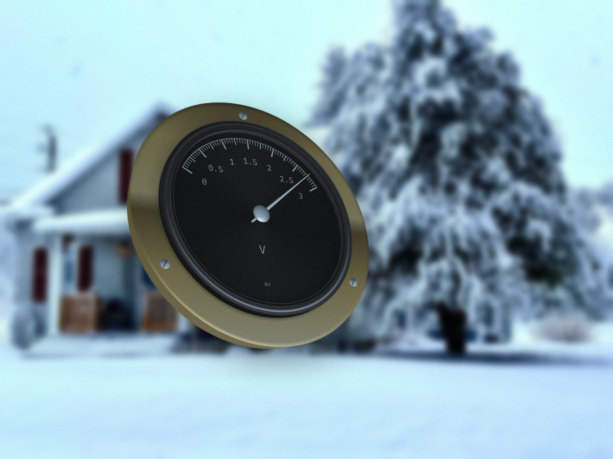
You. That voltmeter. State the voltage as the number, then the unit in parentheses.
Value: 2.75 (V)
